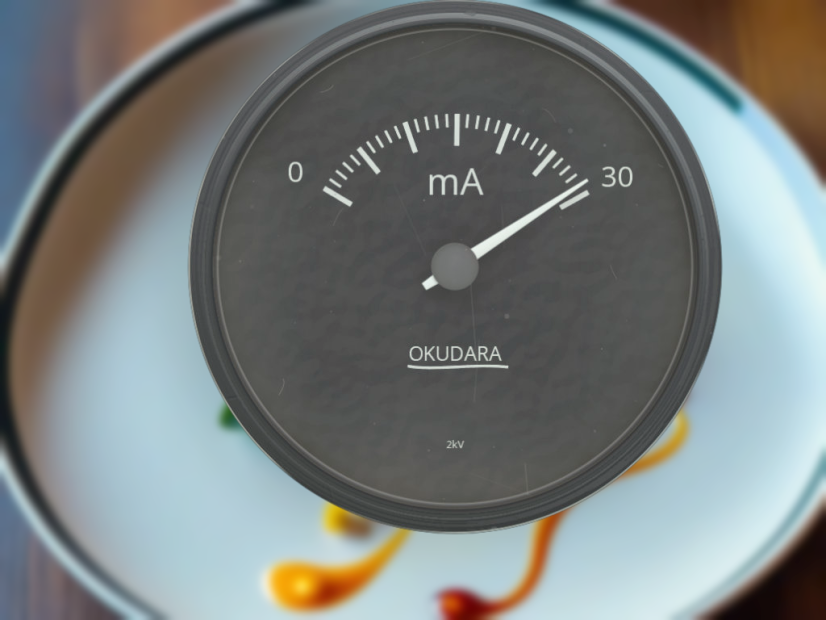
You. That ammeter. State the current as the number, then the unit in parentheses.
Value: 29 (mA)
